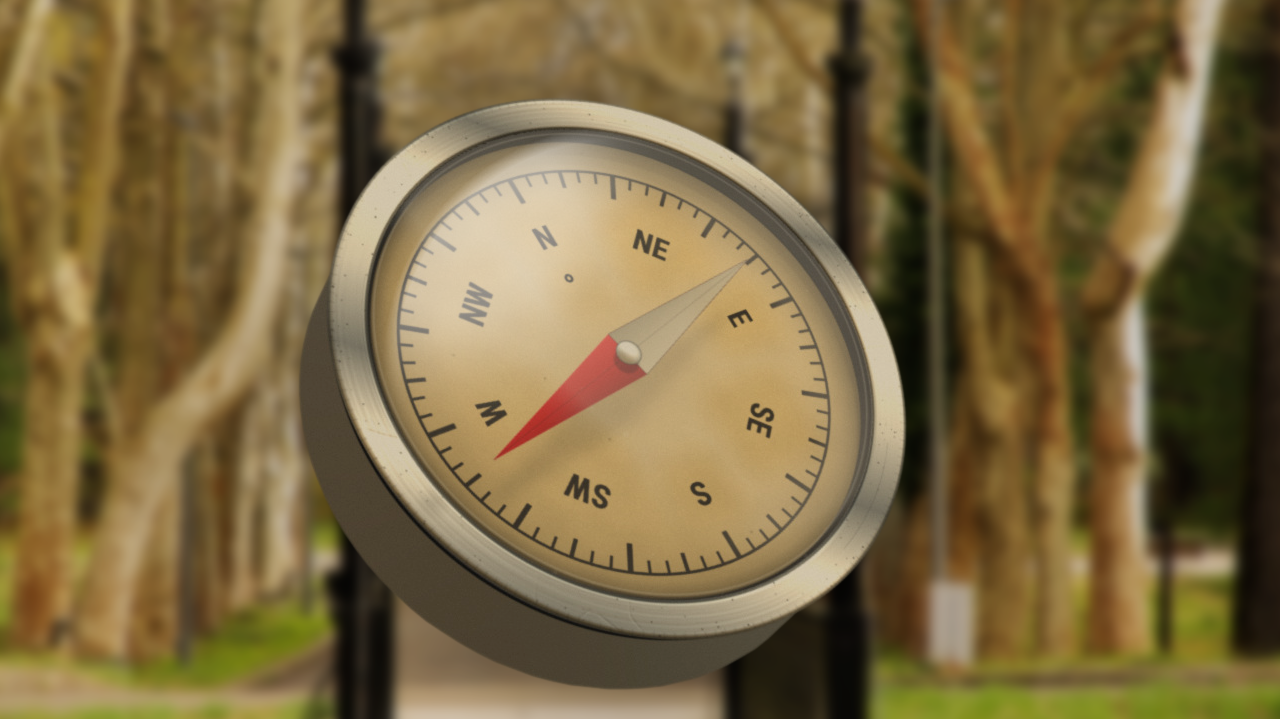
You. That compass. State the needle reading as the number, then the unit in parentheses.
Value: 255 (°)
